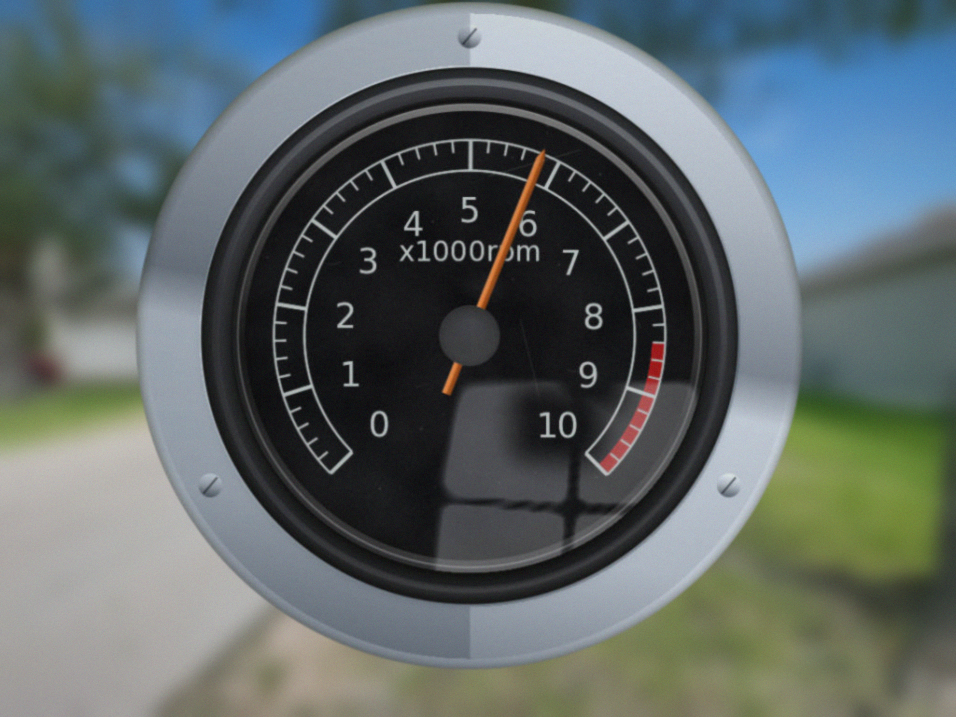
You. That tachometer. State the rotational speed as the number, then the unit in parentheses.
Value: 5800 (rpm)
